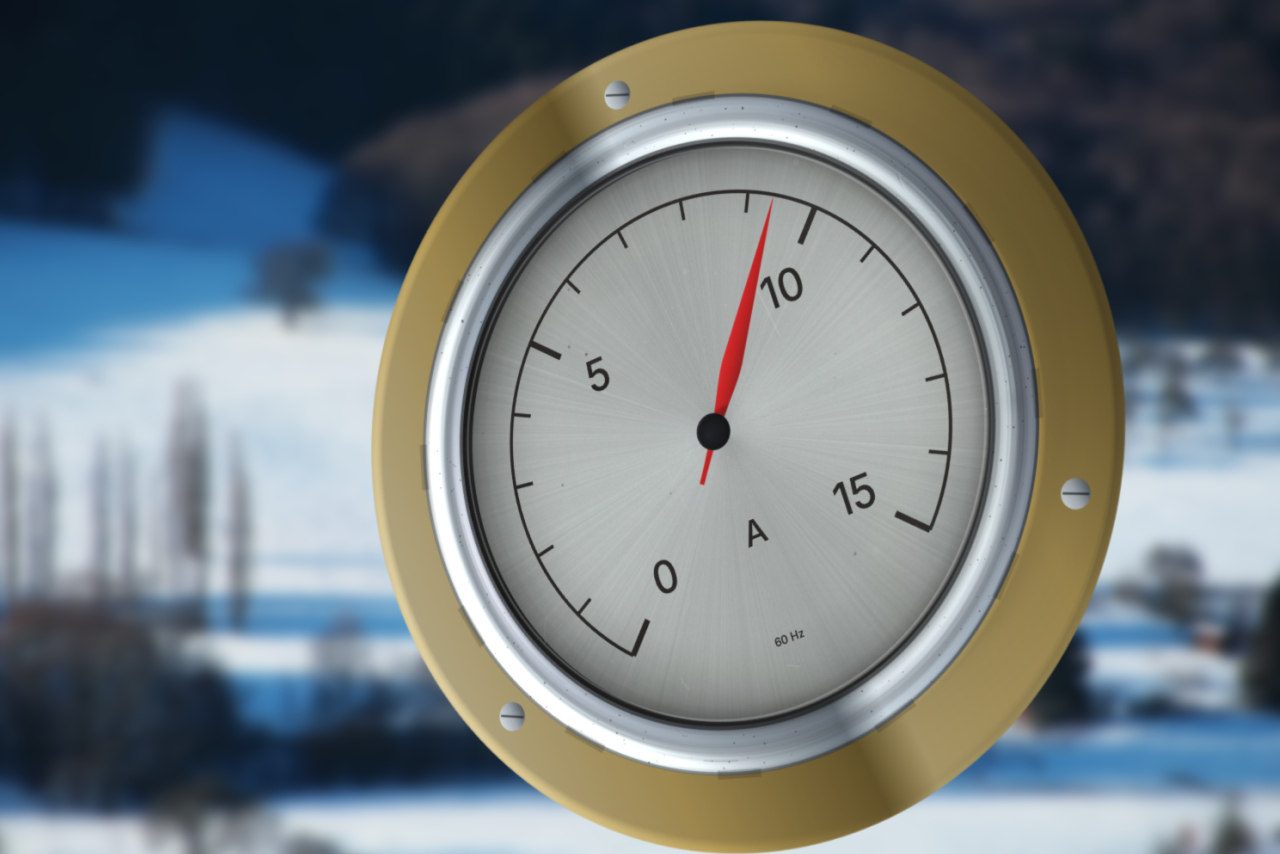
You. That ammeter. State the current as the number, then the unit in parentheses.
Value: 9.5 (A)
